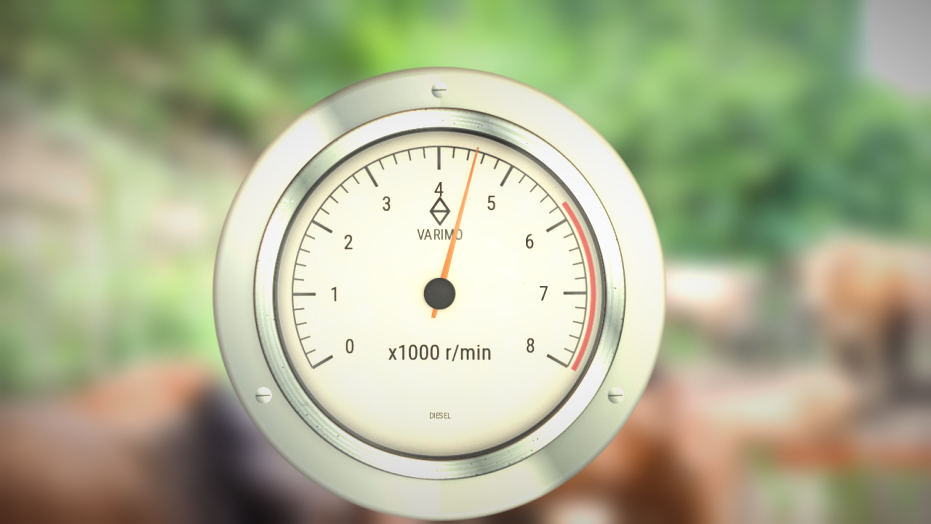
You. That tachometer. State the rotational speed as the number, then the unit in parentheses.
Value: 4500 (rpm)
